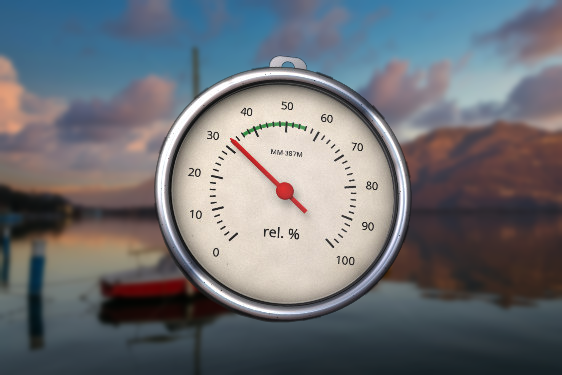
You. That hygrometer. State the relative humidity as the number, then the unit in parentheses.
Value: 32 (%)
